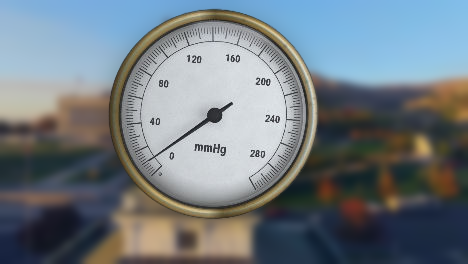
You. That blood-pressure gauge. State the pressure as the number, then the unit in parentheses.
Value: 10 (mmHg)
